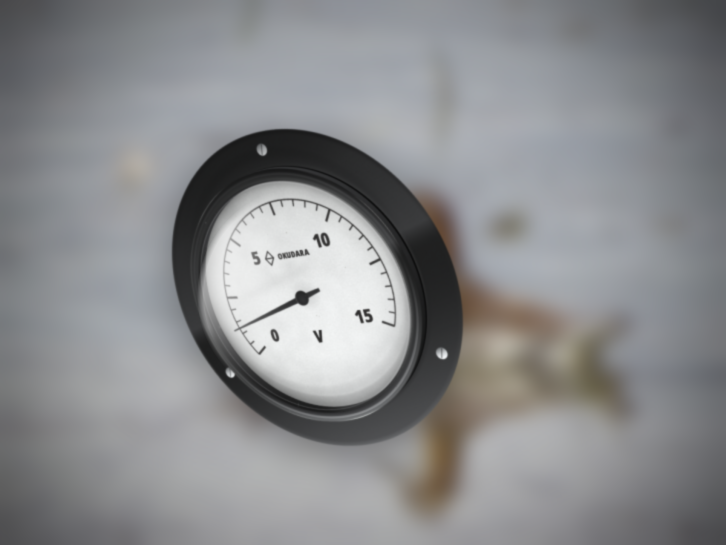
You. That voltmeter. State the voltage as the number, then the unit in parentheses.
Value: 1.25 (V)
